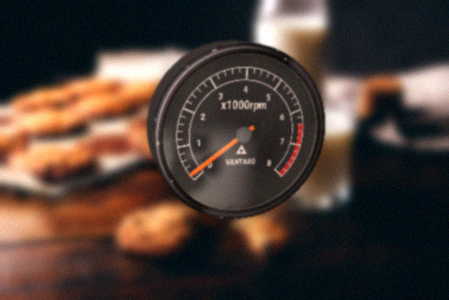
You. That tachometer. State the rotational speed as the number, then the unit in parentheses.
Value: 200 (rpm)
